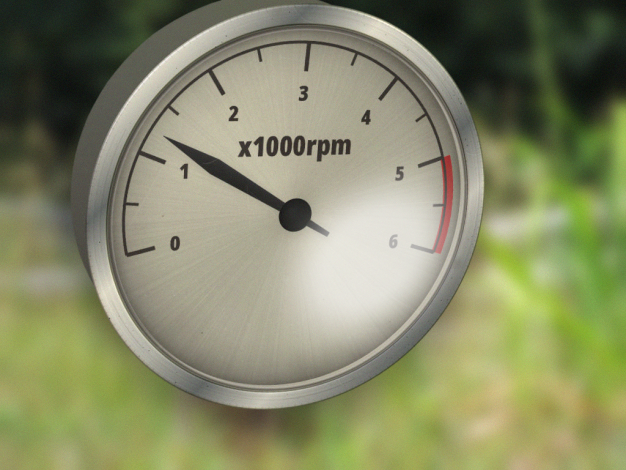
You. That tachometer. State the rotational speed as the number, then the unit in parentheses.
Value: 1250 (rpm)
